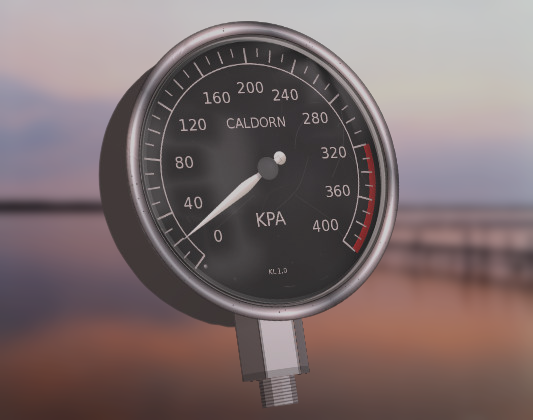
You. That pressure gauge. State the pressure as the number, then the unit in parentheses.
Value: 20 (kPa)
